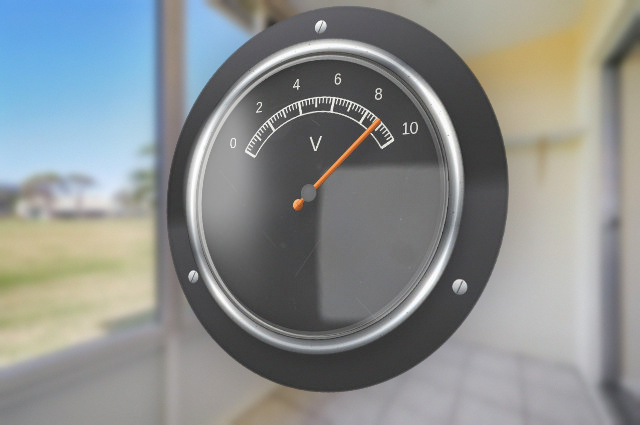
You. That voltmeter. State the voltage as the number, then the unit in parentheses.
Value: 9 (V)
